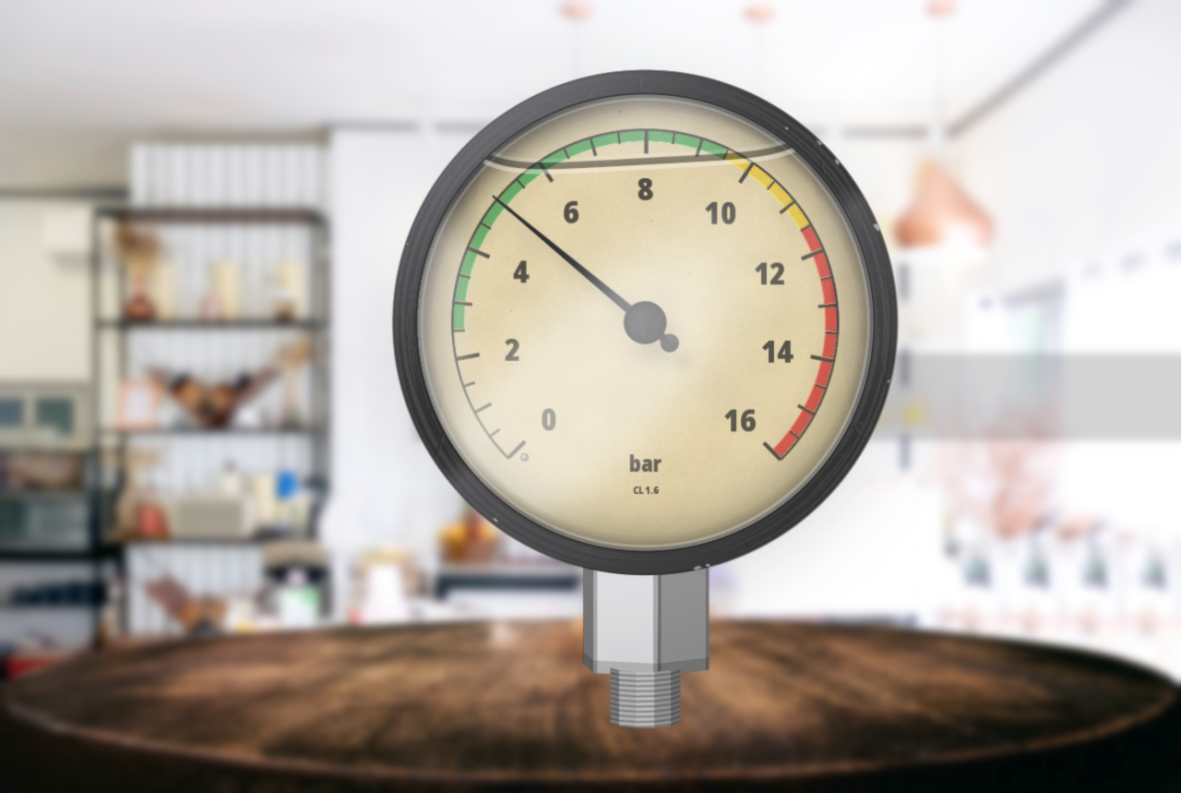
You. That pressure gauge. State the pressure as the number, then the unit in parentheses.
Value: 5 (bar)
